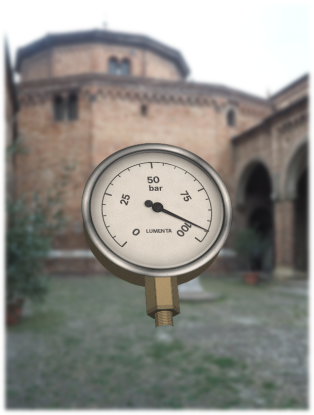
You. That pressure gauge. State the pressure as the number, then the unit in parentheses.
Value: 95 (bar)
